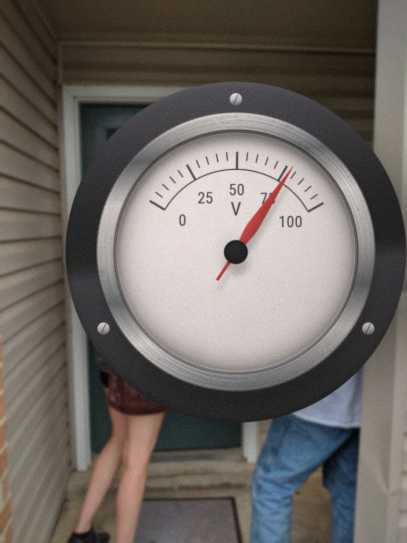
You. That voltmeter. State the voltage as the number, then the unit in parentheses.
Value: 77.5 (V)
